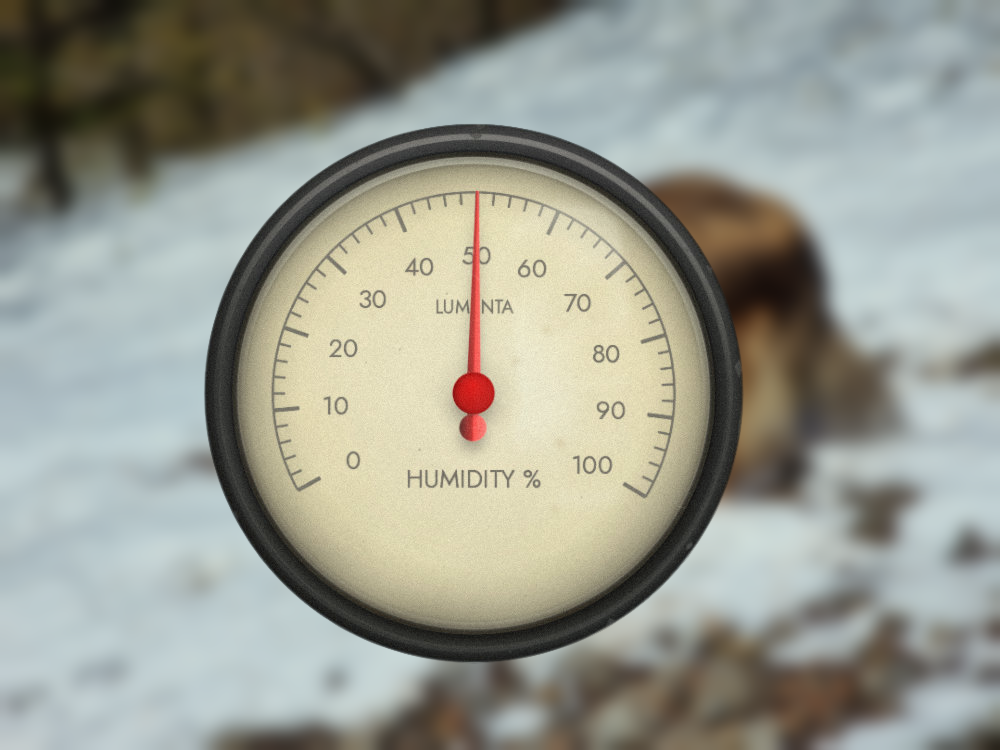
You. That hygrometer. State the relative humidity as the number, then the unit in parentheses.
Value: 50 (%)
